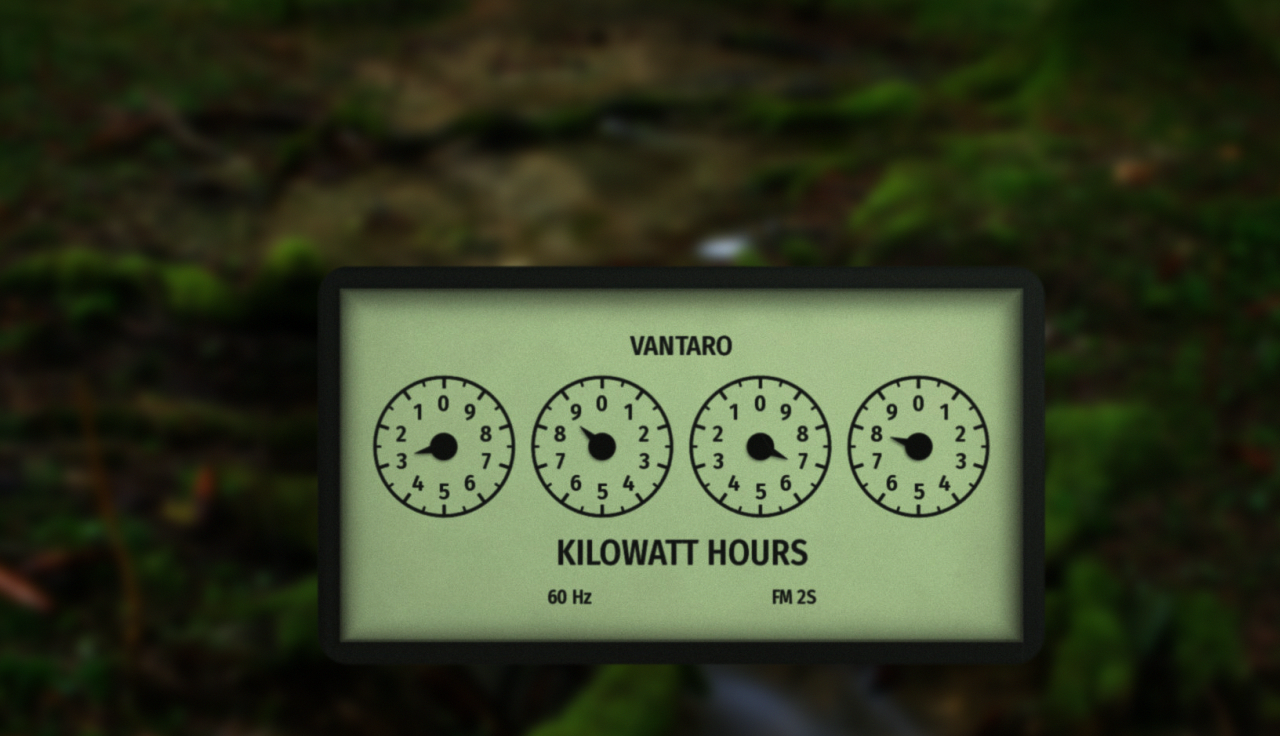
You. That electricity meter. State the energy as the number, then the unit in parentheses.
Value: 2868 (kWh)
